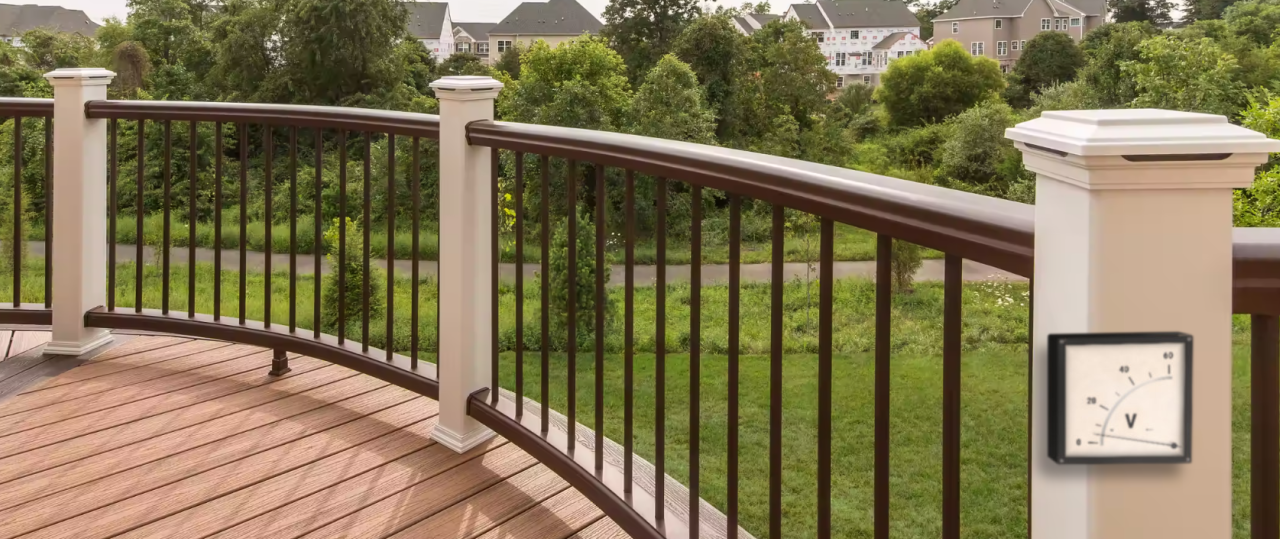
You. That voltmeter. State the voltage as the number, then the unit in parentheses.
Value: 5 (V)
